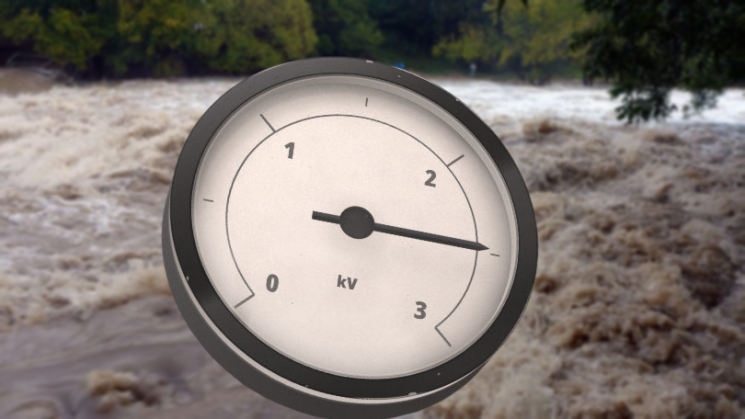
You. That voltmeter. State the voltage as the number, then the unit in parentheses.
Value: 2.5 (kV)
